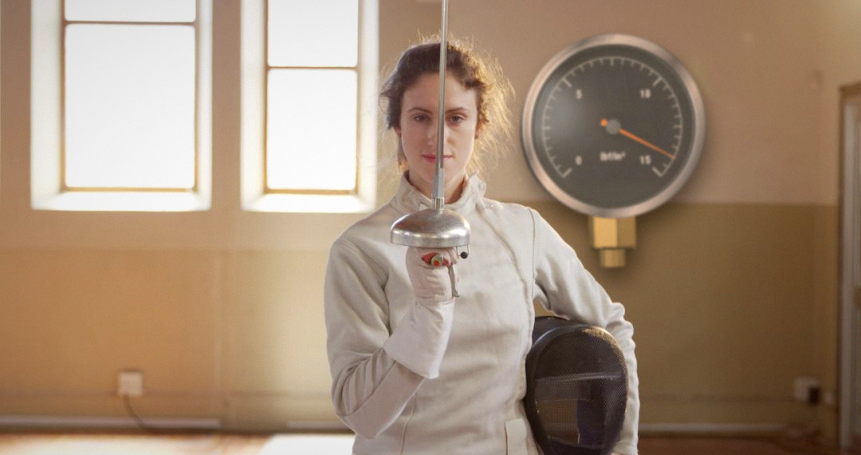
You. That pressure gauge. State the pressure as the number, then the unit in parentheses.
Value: 14 (psi)
